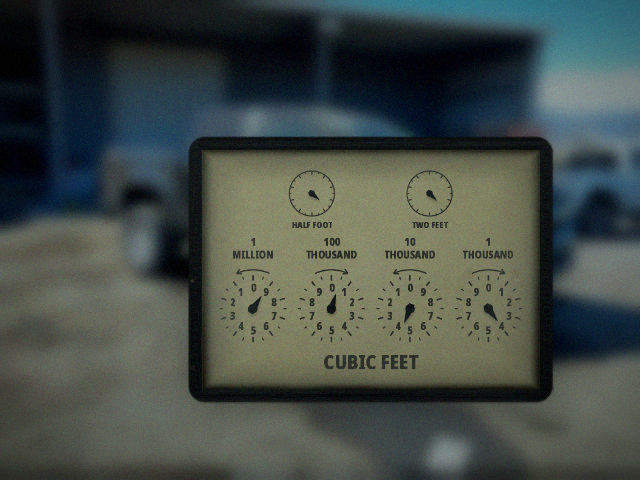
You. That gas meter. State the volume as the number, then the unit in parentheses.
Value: 904400 (ft³)
